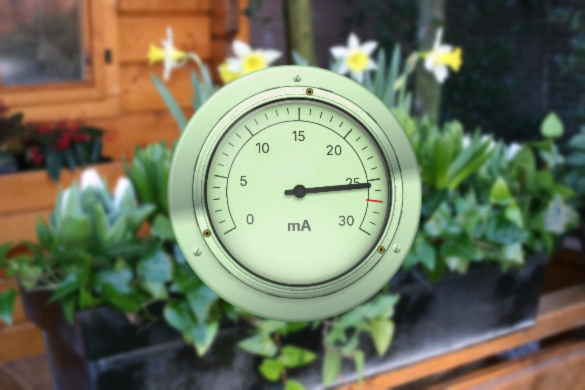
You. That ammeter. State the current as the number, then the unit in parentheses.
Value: 25.5 (mA)
